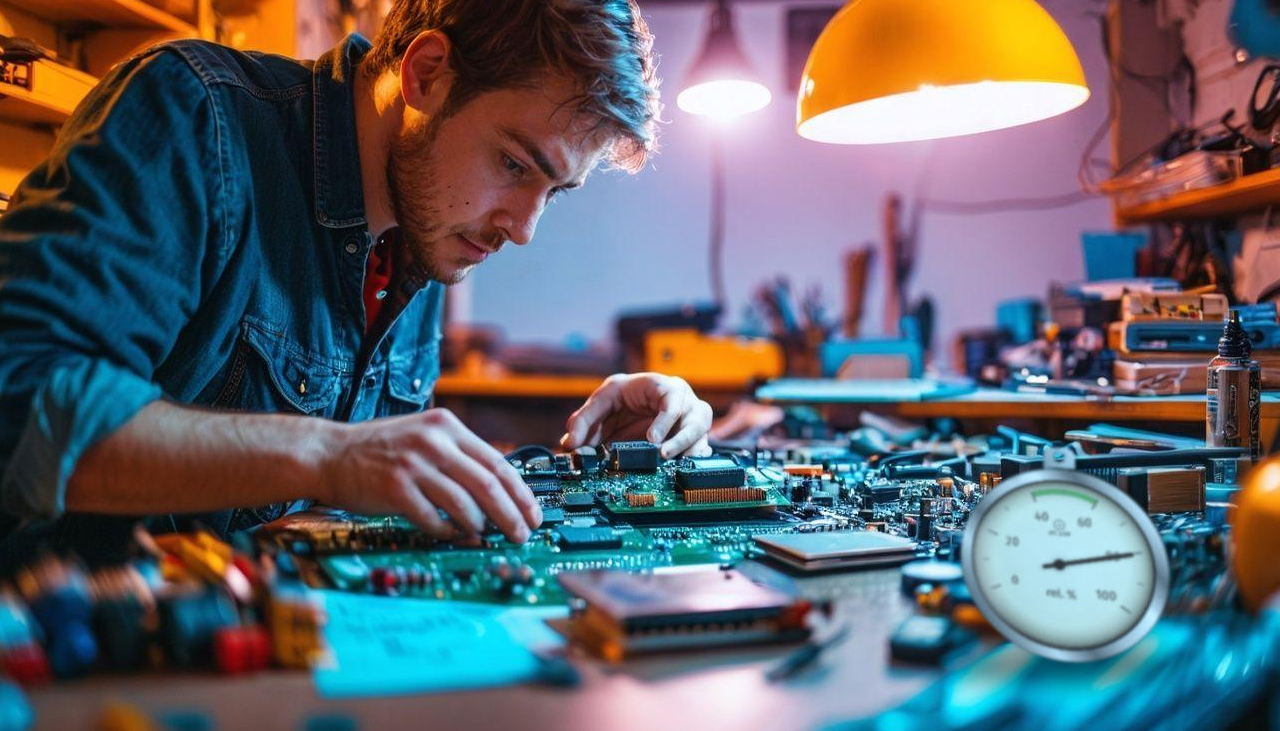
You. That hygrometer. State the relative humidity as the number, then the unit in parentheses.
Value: 80 (%)
